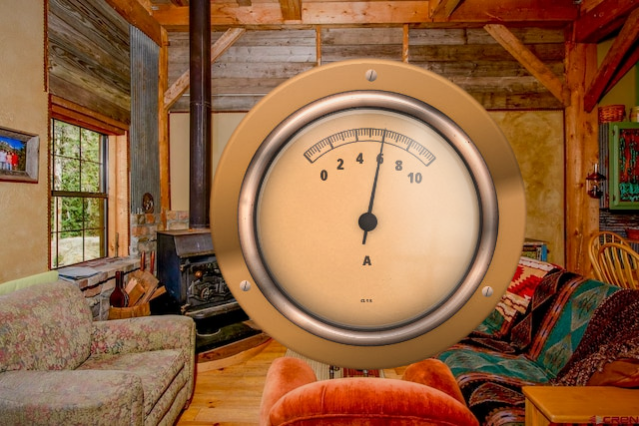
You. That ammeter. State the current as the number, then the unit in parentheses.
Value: 6 (A)
